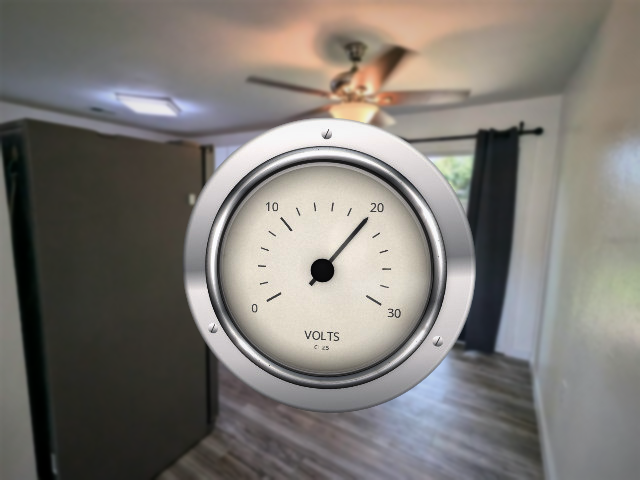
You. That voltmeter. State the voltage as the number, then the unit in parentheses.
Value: 20 (V)
